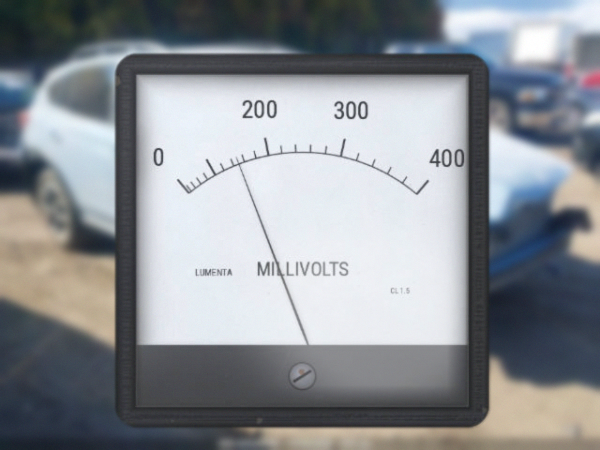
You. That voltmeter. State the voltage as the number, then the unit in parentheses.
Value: 150 (mV)
